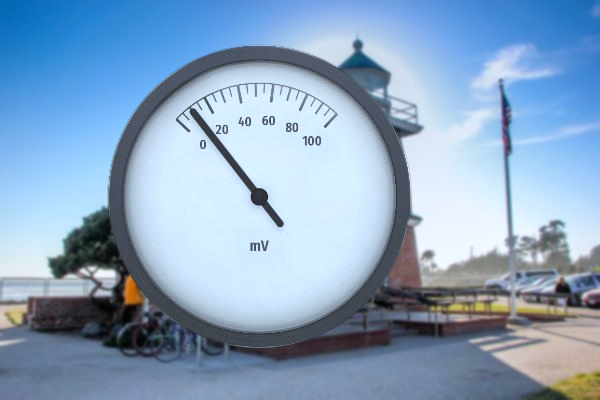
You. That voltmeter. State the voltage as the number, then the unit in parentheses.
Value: 10 (mV)
